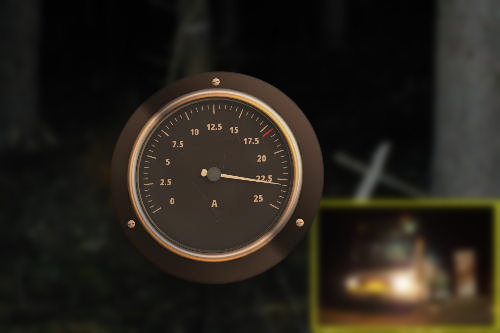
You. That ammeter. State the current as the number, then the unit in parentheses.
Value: 23 (A)
